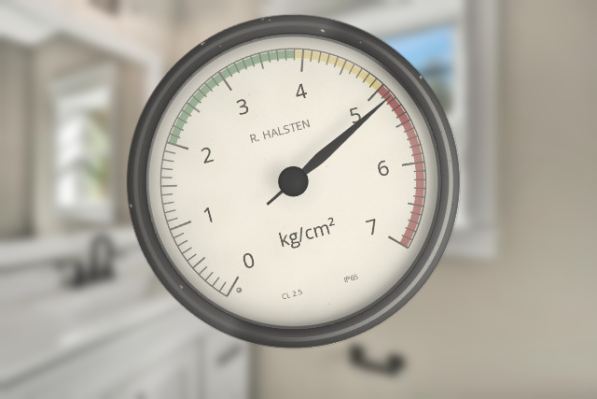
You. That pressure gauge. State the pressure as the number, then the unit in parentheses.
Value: 5.15 (kg/cm²)
